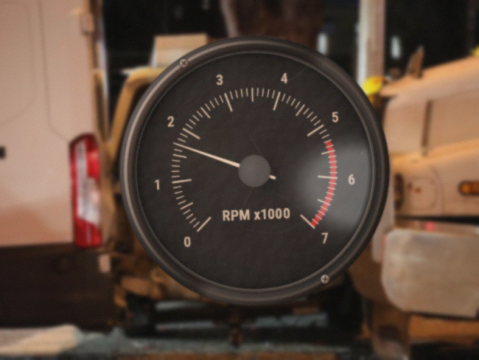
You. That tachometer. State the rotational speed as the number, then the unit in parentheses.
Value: 1700 (rpm)
